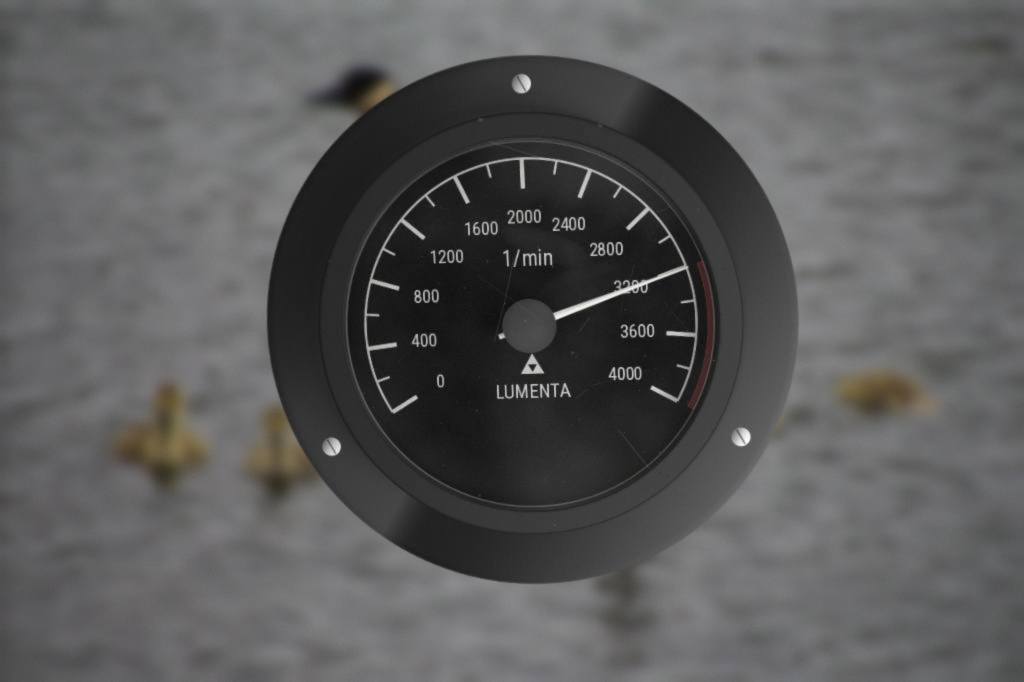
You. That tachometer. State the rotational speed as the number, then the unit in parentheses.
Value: 3200 (rpm)
